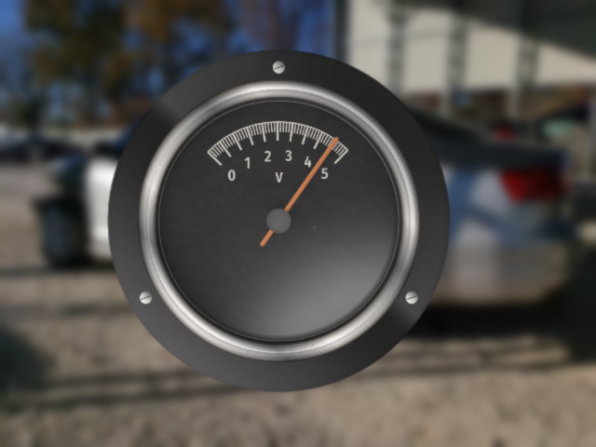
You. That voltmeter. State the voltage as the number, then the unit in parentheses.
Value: 4.5 (V)
